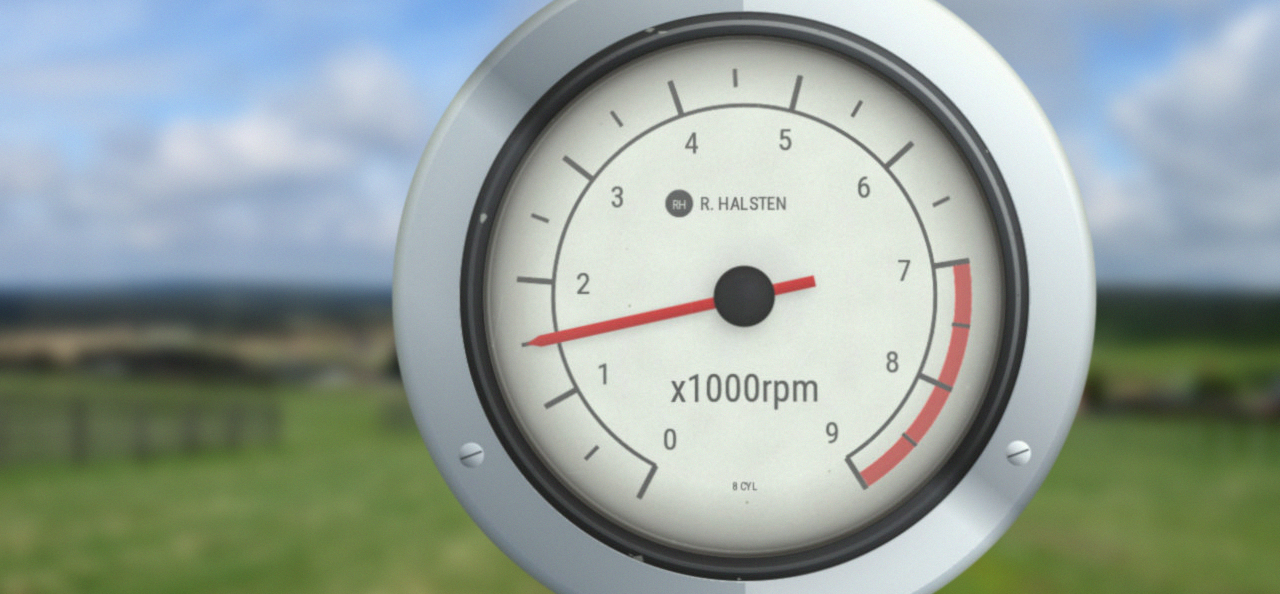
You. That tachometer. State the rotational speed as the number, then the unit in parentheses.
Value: 1500 (rpm)
